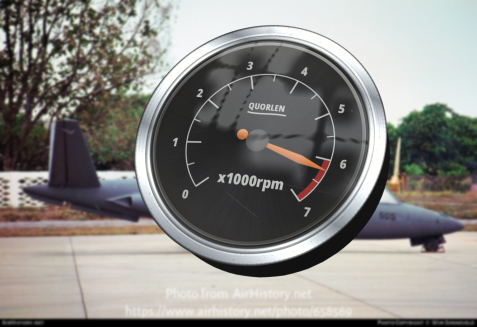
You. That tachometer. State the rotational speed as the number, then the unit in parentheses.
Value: 6250 (rpm)
